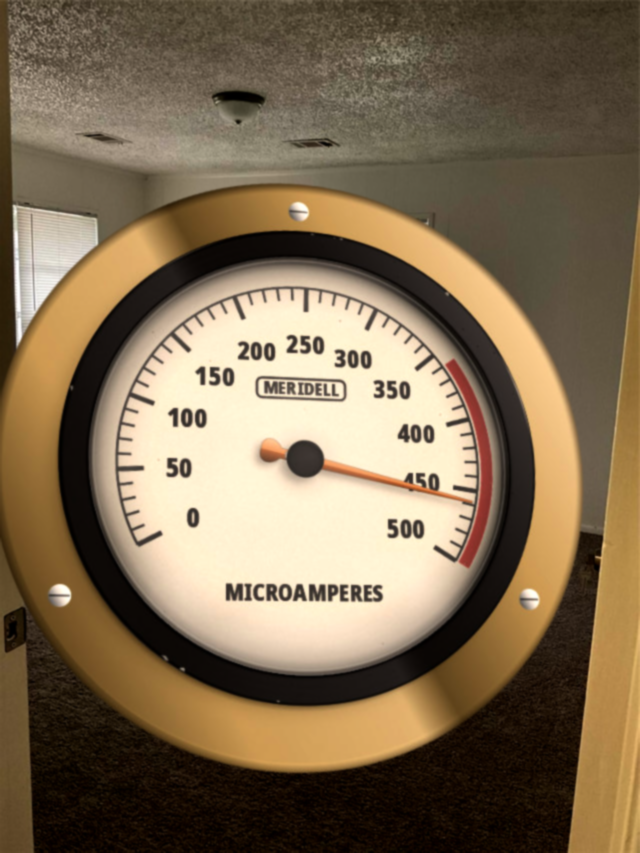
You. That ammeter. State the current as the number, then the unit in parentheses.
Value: 460 (µA)
